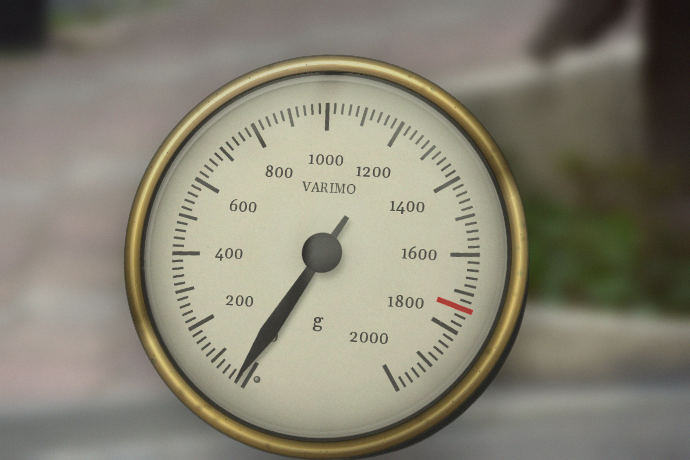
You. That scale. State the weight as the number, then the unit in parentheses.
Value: 20 (g)
